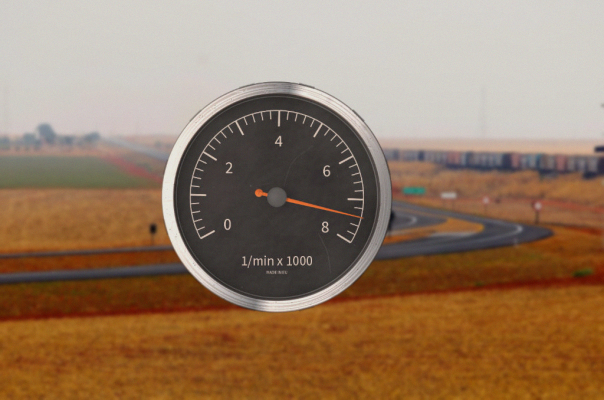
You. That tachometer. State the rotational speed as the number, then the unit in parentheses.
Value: 7400 (rpm)
